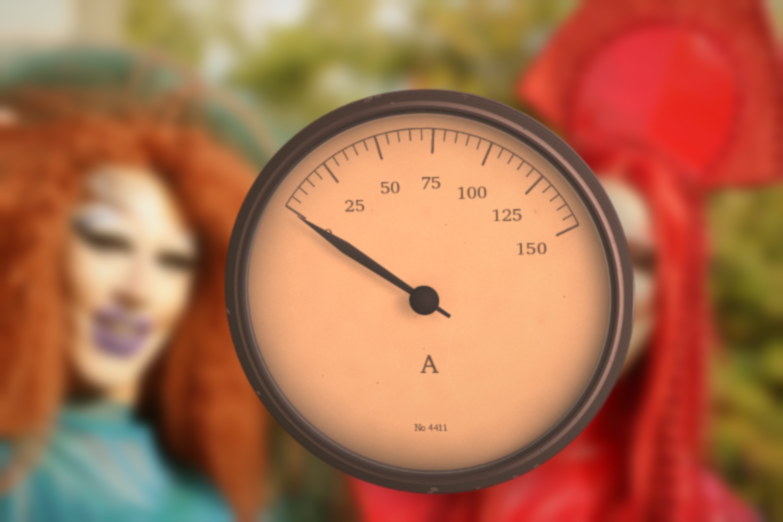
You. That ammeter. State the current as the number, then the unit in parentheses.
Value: 0 (A)
